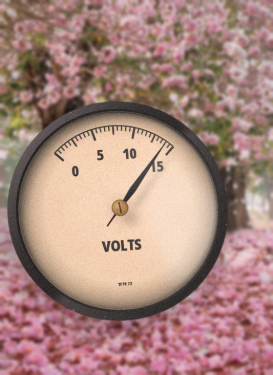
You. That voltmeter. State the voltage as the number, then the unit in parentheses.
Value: 14 (V)
